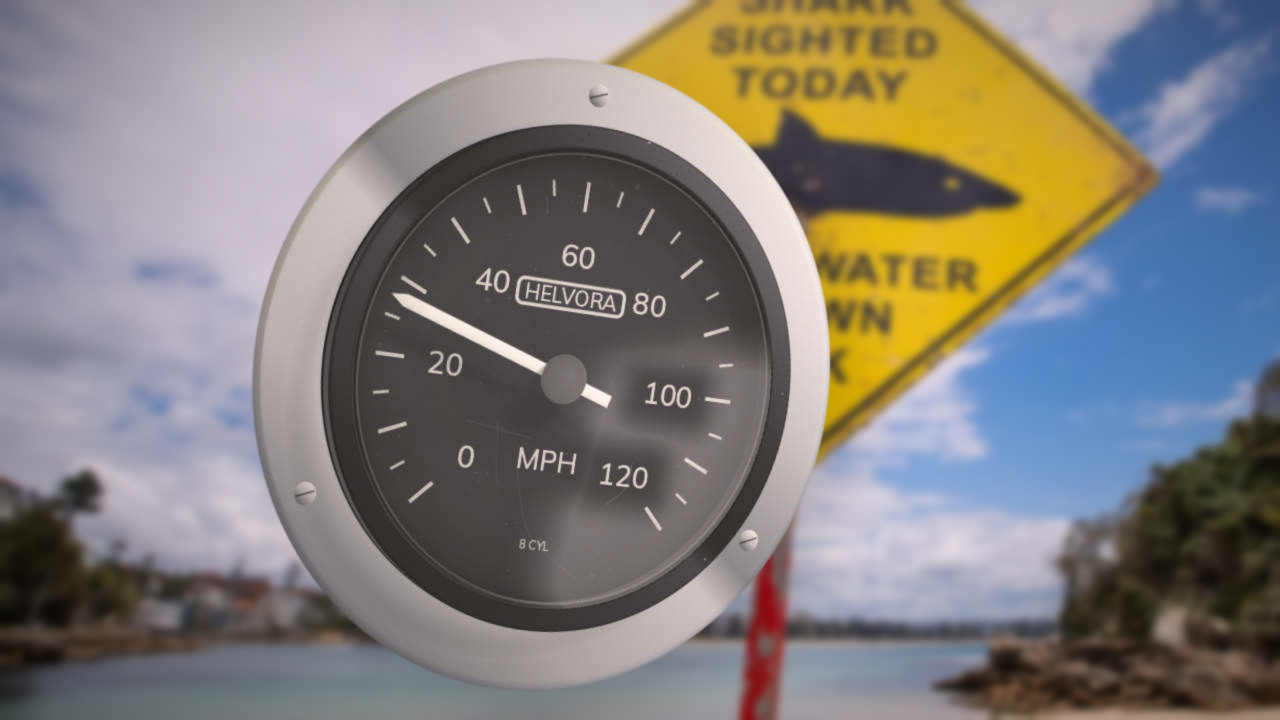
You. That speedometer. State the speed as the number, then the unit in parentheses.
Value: 27.5 (mph)
